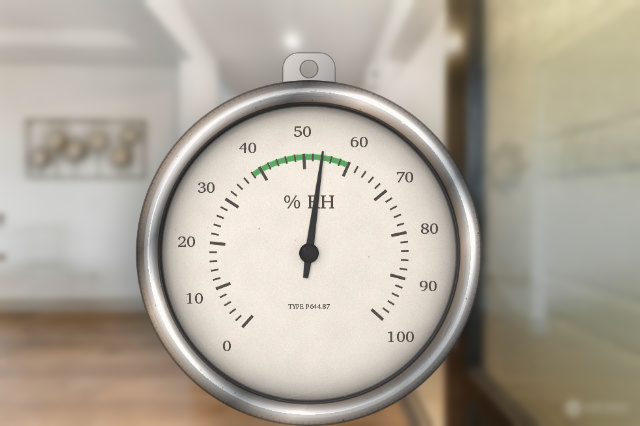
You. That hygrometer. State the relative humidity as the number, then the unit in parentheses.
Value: 54 (%)
